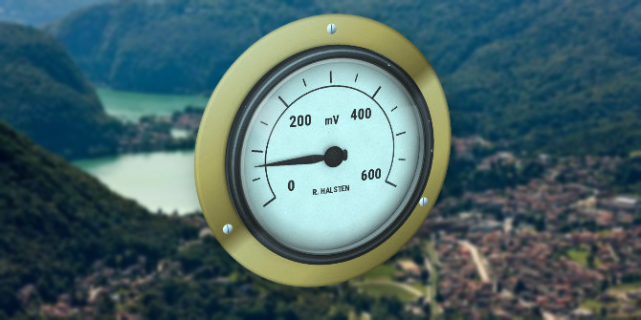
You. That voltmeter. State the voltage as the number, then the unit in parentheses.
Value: 75 (mV)
